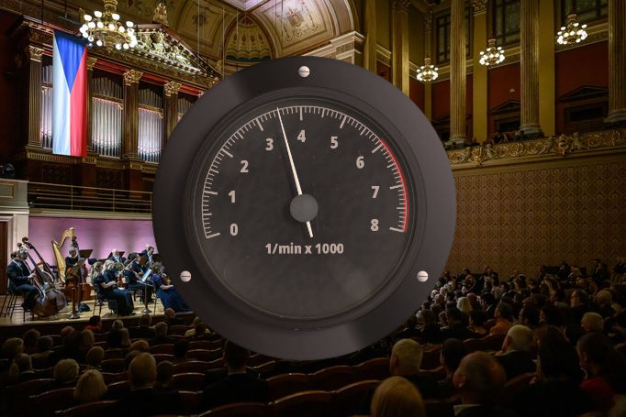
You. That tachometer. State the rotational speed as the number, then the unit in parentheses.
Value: 3500 (rpm)
